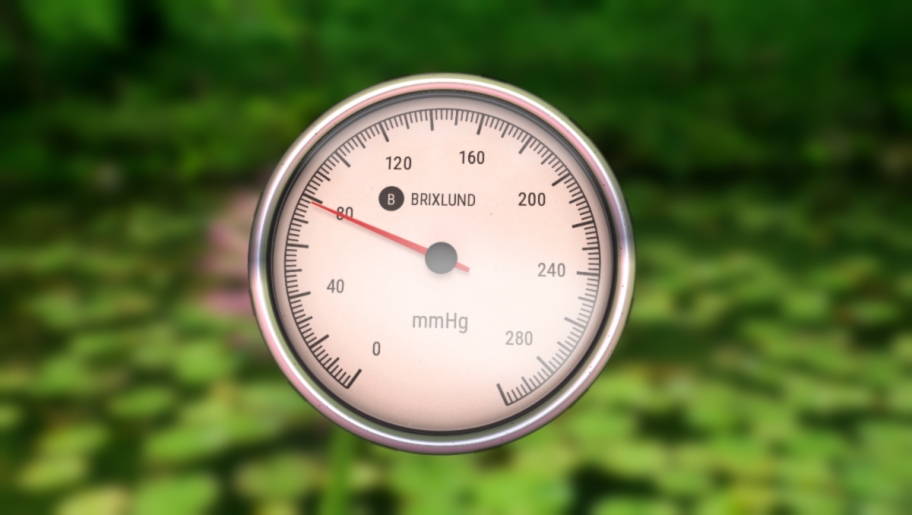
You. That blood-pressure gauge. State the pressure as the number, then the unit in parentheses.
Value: 78 (mmHg)
